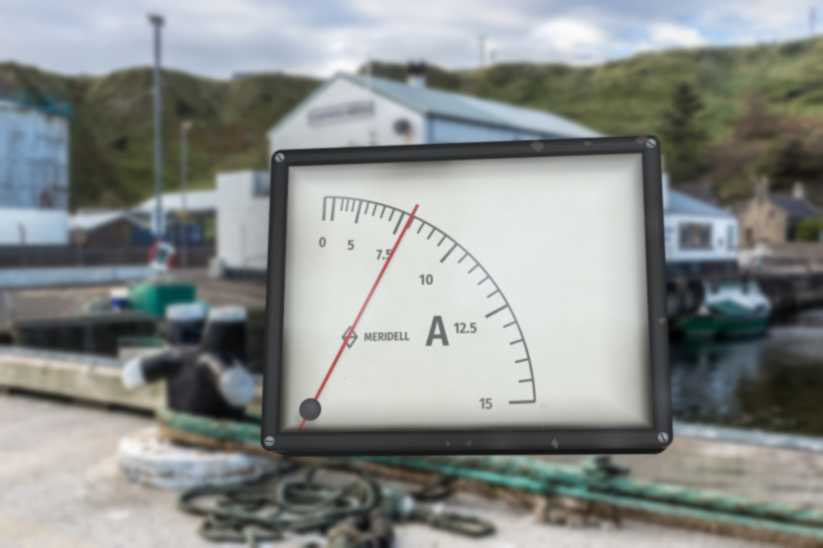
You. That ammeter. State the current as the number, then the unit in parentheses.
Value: 8 (A)
